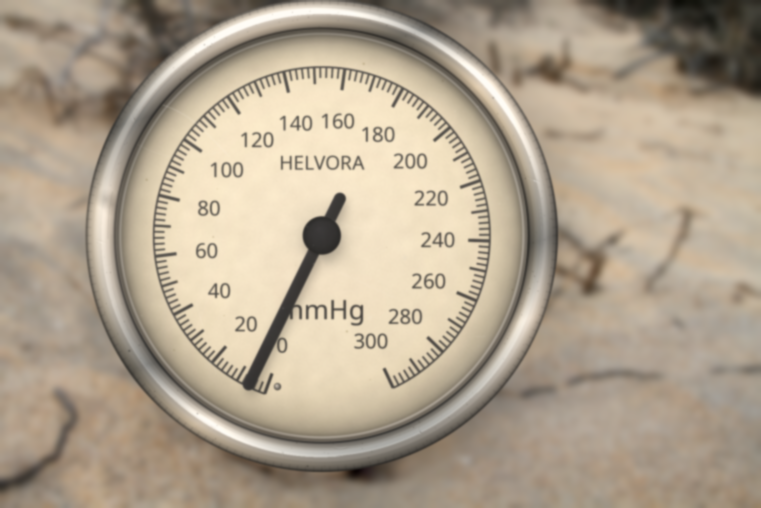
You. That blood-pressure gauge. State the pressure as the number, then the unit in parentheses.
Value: 6 (mmHg)
